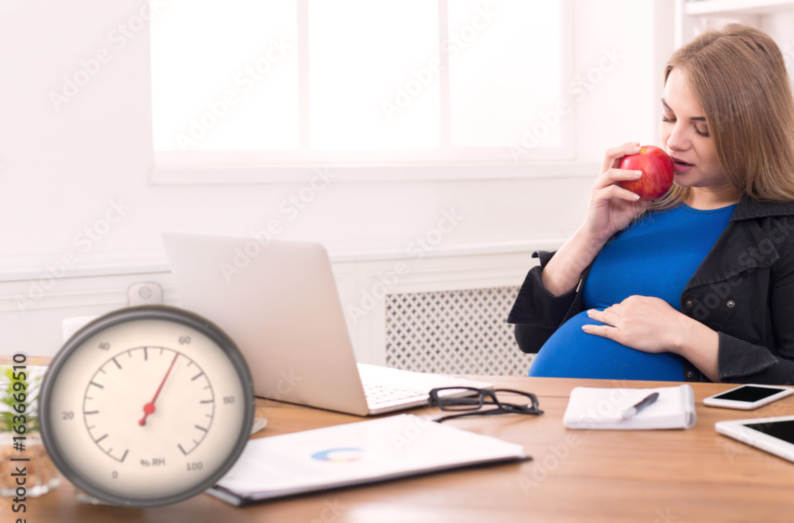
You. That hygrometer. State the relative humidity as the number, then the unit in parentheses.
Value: 60 (%)
